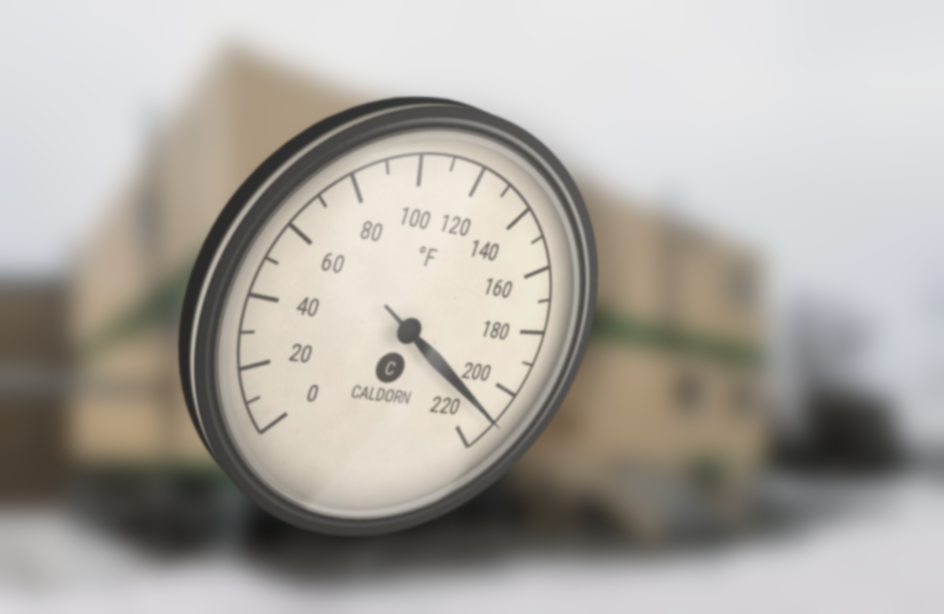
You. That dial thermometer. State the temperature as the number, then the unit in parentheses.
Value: 210 (°F)
